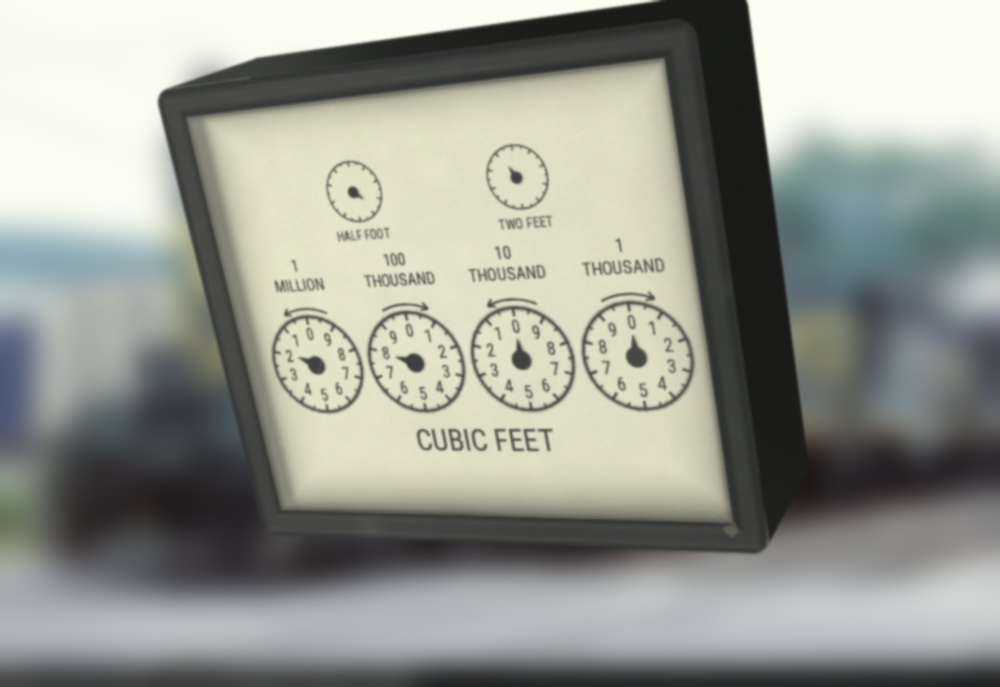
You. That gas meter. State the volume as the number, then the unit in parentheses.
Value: 180000 (ft³)
